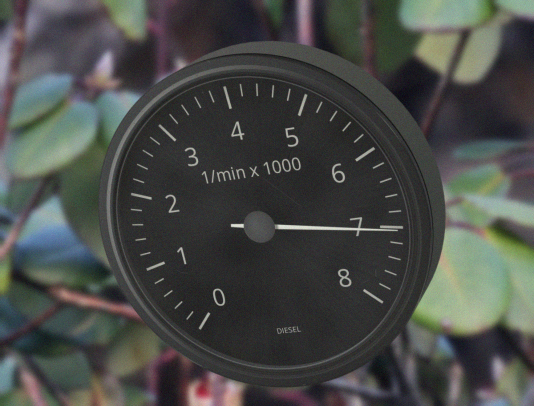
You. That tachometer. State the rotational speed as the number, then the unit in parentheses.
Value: 7000 (rpm)
